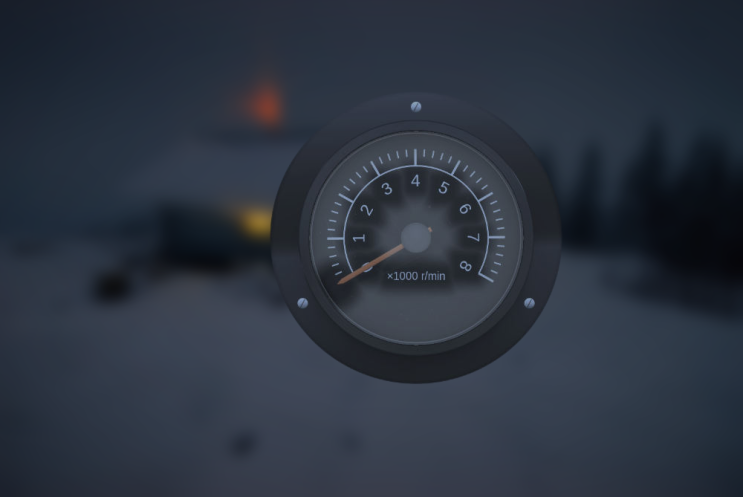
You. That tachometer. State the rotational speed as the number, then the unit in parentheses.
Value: 0 (rpm)
